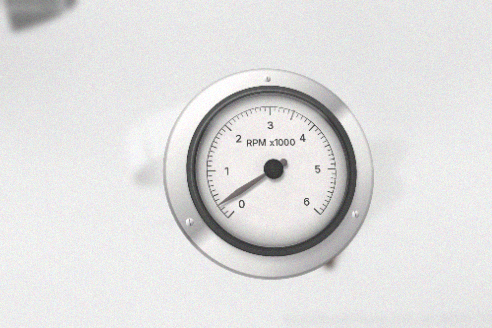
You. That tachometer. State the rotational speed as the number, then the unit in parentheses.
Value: 300 (rpm)
